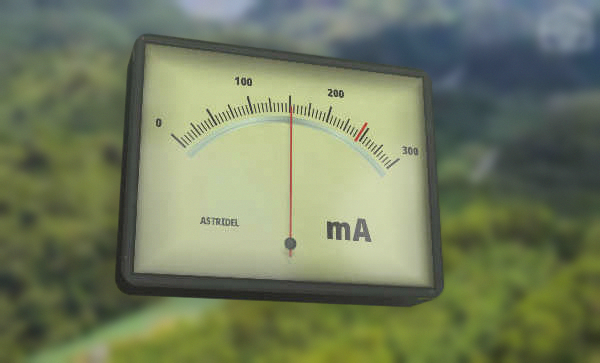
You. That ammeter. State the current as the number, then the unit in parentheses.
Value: 150 (mA)
